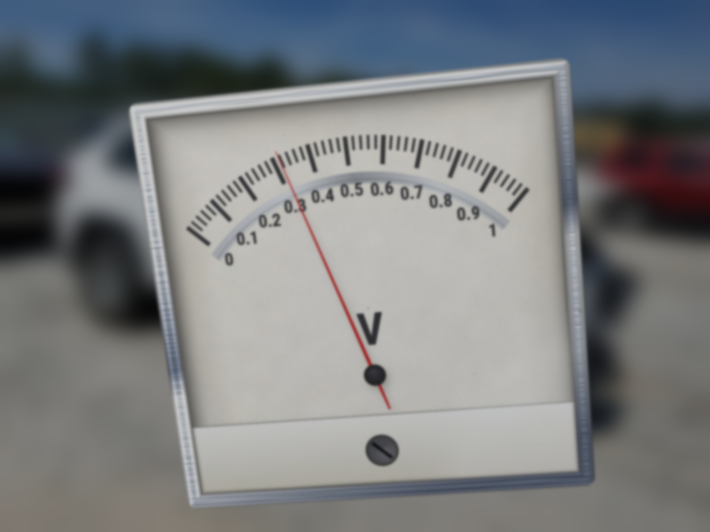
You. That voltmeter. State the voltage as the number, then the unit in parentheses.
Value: 0.32 (V)
